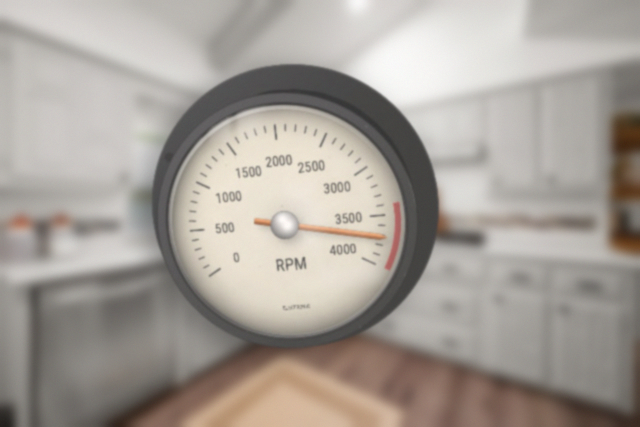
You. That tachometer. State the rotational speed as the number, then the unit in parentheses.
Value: 3700 (rpm)
